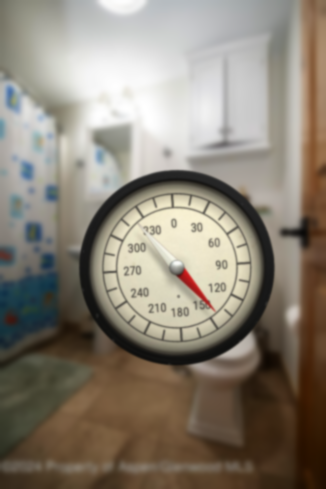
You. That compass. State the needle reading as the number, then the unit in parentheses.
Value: 142.5 (°)
